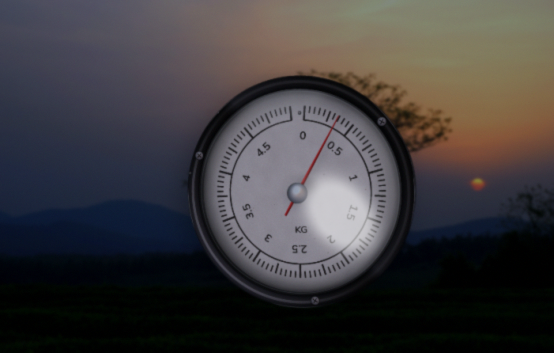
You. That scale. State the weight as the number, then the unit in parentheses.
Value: 0.35 (kg)
